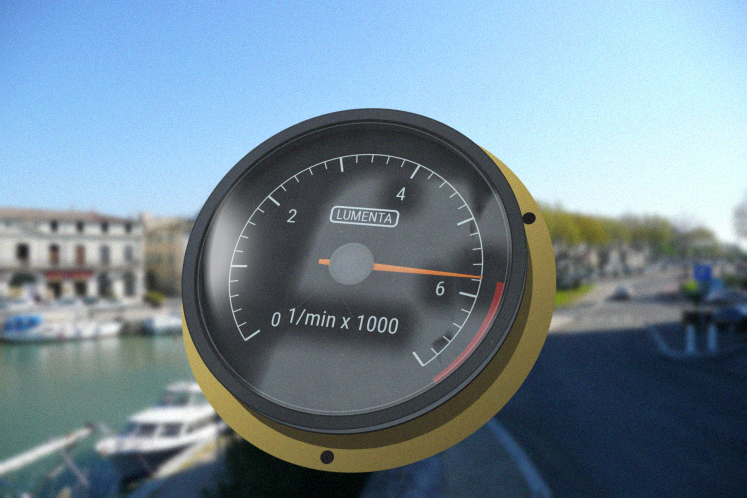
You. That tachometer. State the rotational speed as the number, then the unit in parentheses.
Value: 5800 (rpm)
